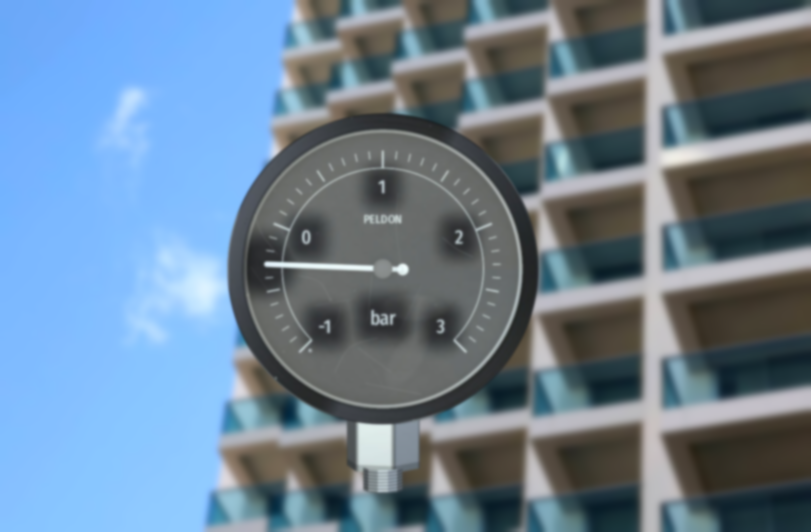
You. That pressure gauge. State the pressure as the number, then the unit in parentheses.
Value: -0.3 (bar)
